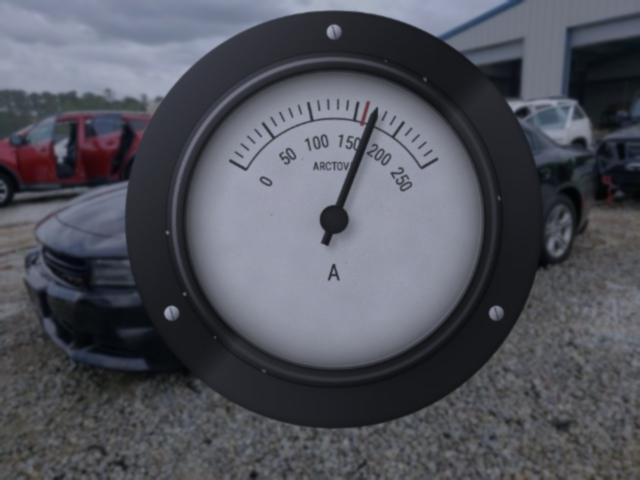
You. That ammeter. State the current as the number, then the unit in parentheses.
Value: 170 (A)
